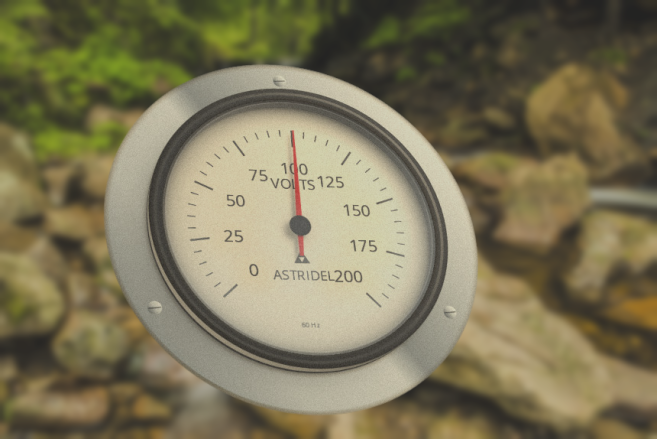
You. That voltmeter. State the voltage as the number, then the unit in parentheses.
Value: 100 (V)
